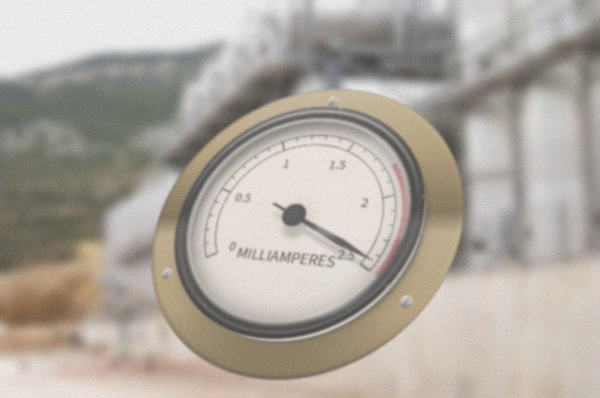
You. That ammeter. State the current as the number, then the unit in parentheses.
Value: 2.45 (mA)
